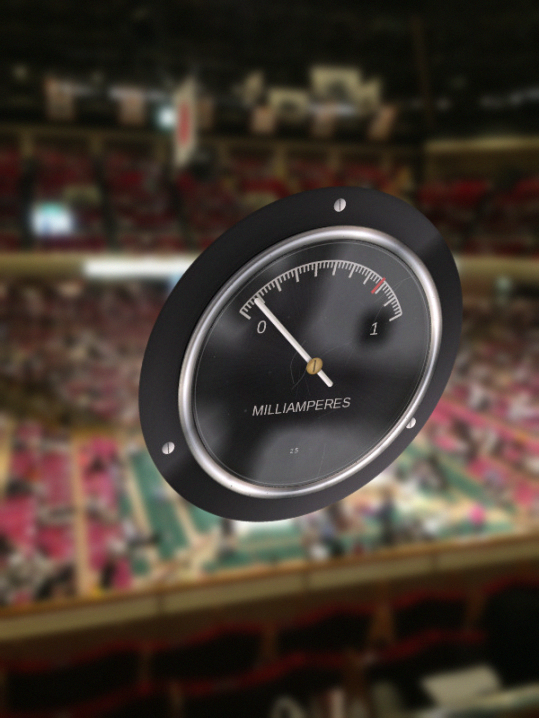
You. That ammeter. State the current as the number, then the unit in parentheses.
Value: 0.08 (mA)
